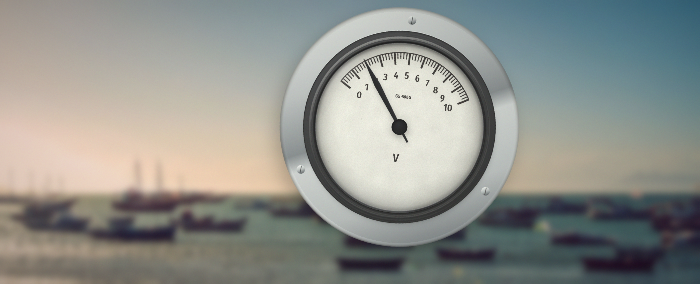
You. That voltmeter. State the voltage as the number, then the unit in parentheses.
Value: 2 (V)
